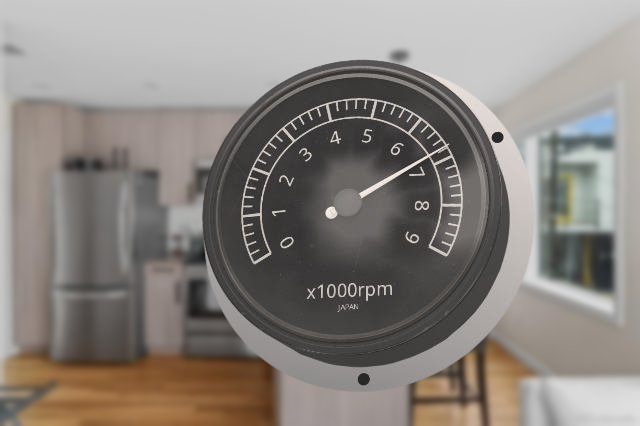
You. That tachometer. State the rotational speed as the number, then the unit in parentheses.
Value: 6800 (rpm)
